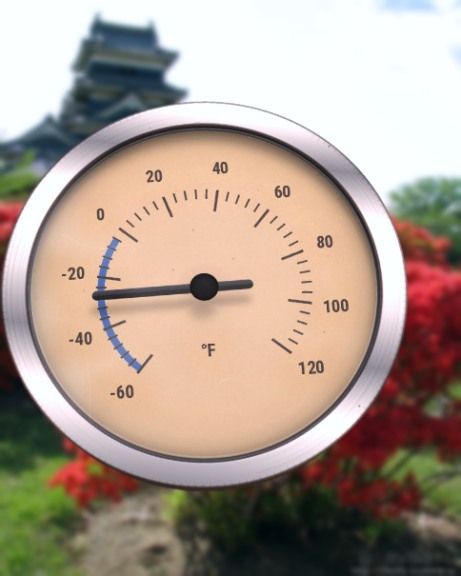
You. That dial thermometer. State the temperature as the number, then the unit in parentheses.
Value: -28 (°F)
